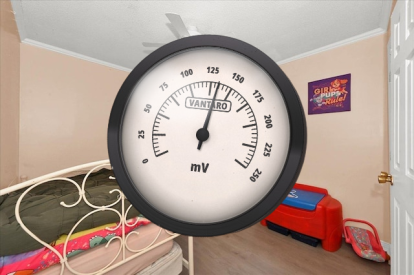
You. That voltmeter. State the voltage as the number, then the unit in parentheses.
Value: 135 (mV)
